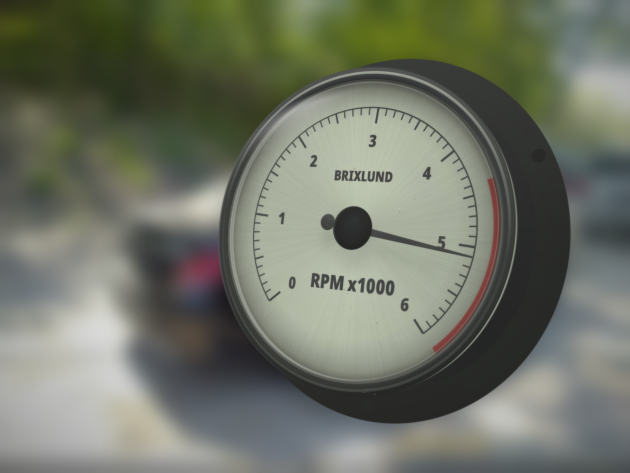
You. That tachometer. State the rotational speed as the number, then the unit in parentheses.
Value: 5100 (rpm)
